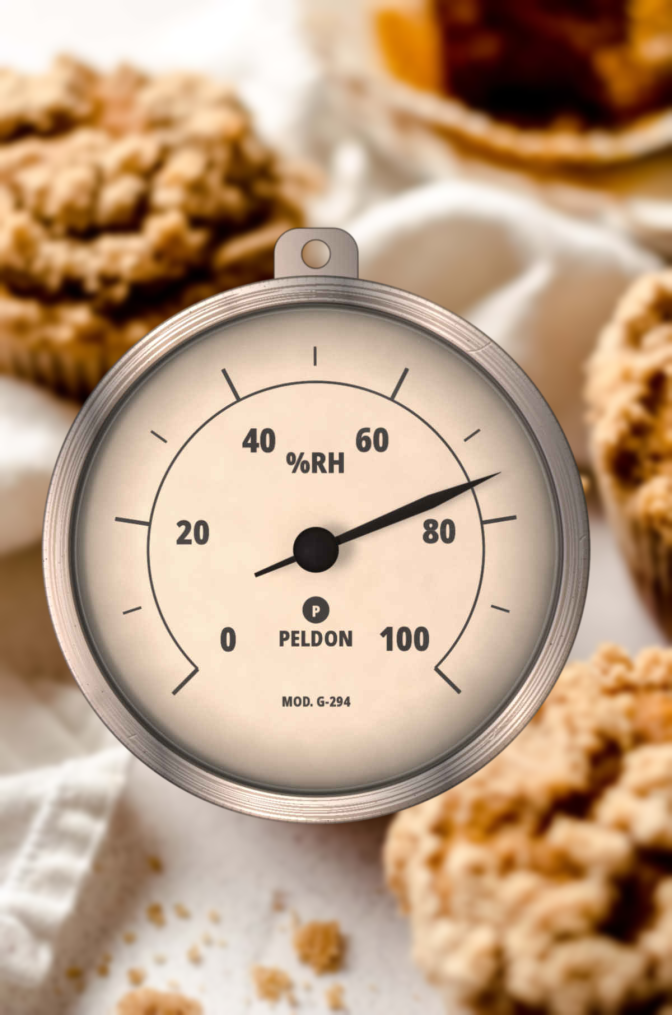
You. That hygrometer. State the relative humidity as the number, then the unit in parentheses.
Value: 75 (%)
